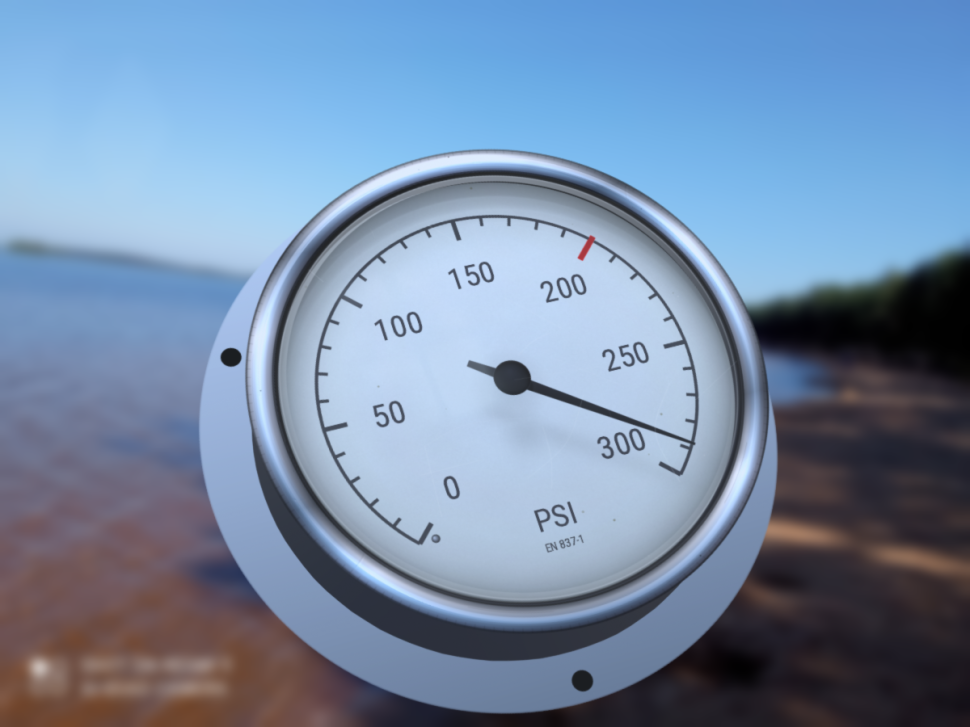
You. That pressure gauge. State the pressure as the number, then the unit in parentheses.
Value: 290 (psi)
